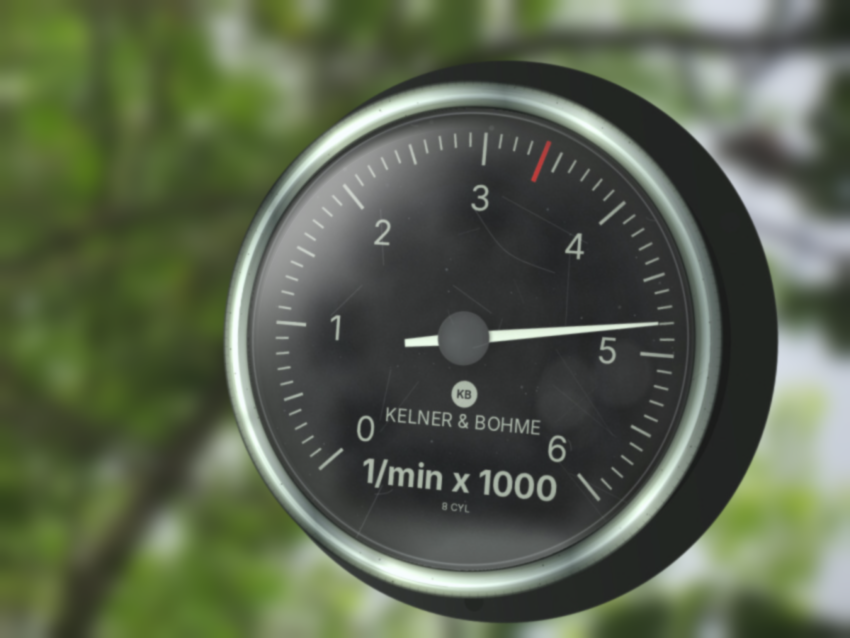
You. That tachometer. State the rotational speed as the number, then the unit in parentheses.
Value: 4800 (rpm)
